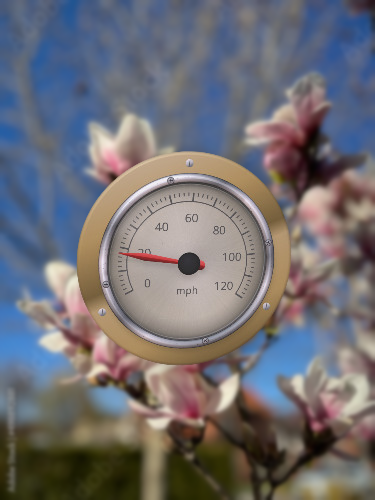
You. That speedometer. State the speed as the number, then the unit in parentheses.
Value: 18 (mph)
